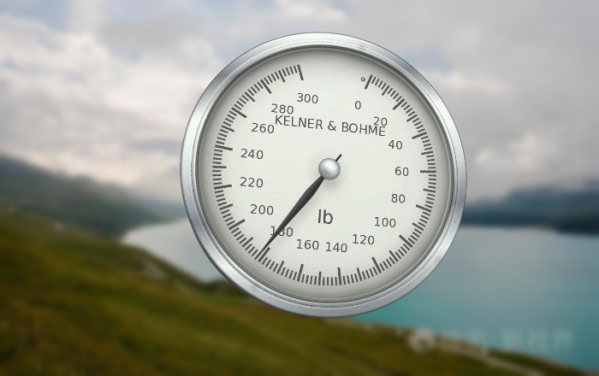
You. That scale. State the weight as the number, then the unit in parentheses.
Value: 182 (lb)
